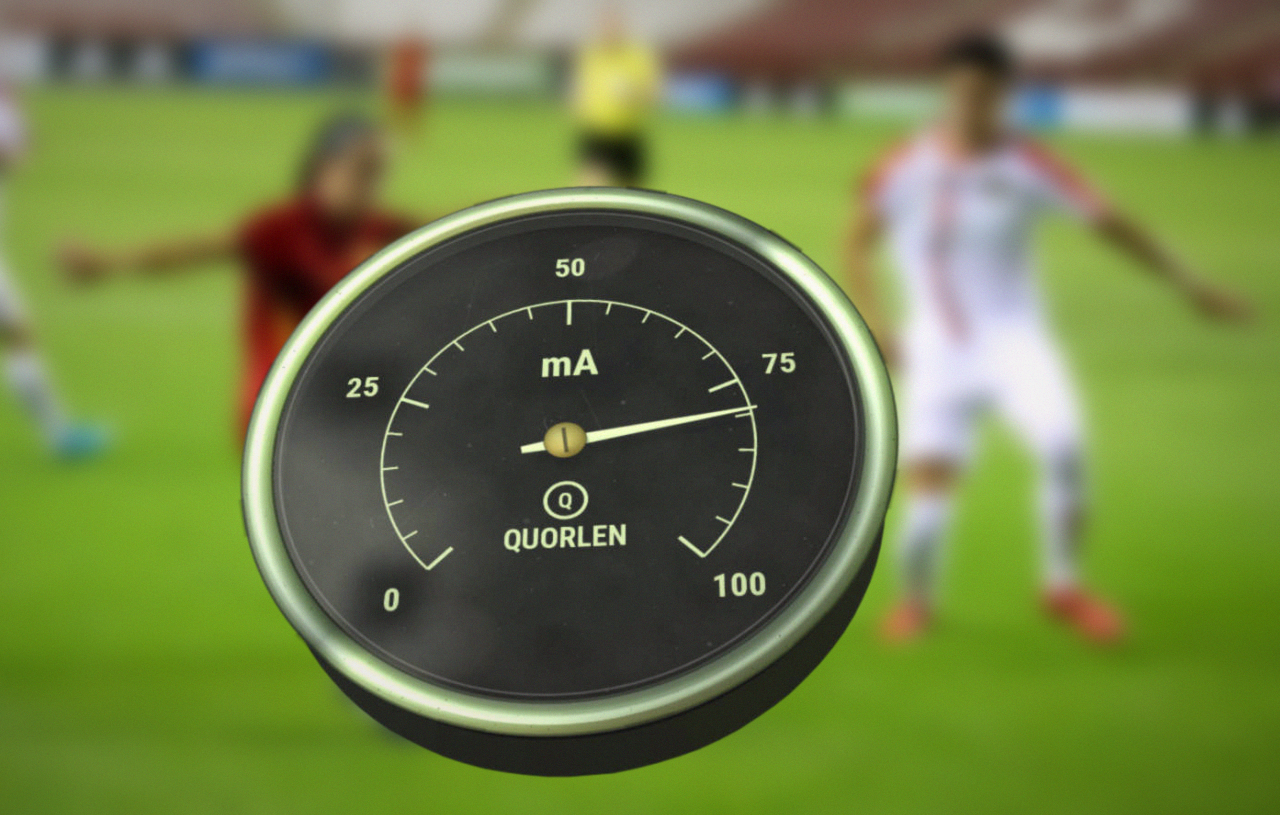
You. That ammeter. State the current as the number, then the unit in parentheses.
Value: 80 (mA)
